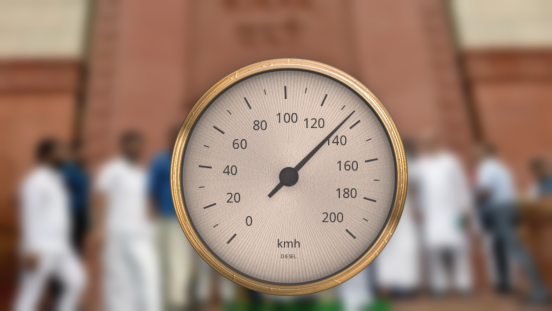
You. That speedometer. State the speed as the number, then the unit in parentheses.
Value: 135 (km/h)
